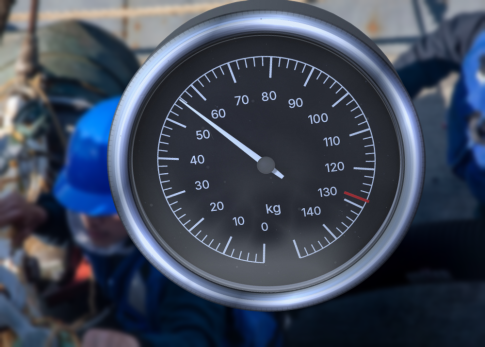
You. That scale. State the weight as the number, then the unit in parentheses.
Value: 56 (kg)
